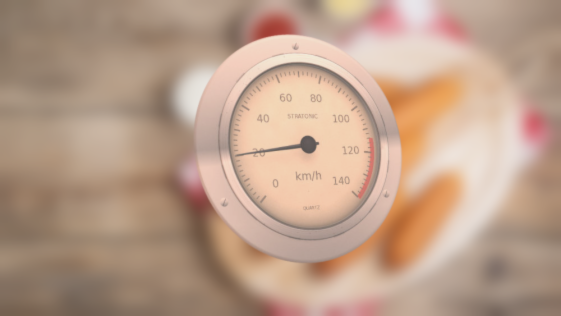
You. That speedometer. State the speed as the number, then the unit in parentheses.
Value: 20 (km/h)
